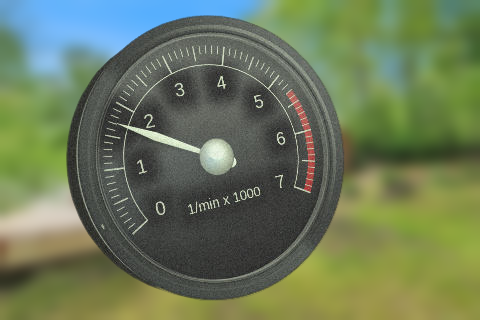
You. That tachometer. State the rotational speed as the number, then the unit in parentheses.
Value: 1700 (rpm)
